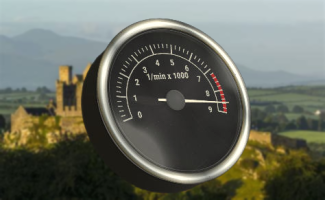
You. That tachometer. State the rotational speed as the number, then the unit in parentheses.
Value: 8600 (rpm)
